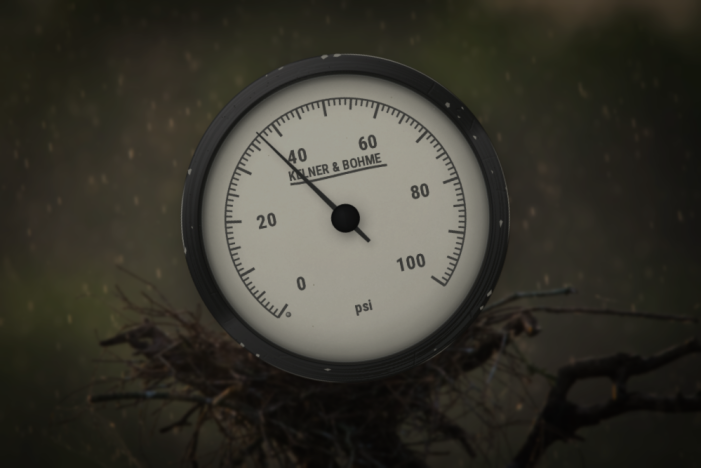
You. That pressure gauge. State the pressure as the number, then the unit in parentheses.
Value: 37 (psi)
